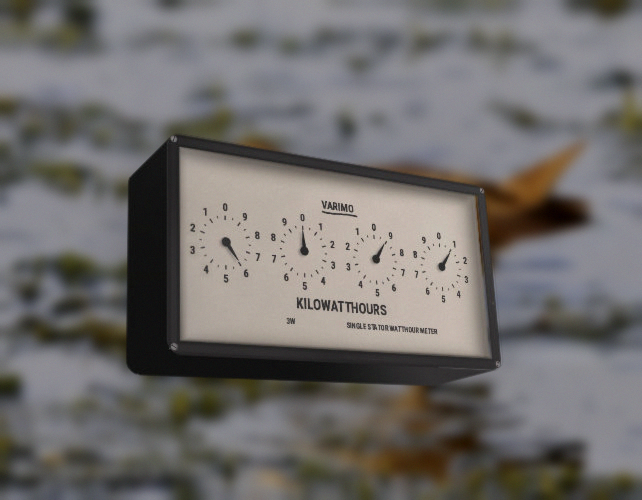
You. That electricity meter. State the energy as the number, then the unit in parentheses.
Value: 5991 (kWh)
